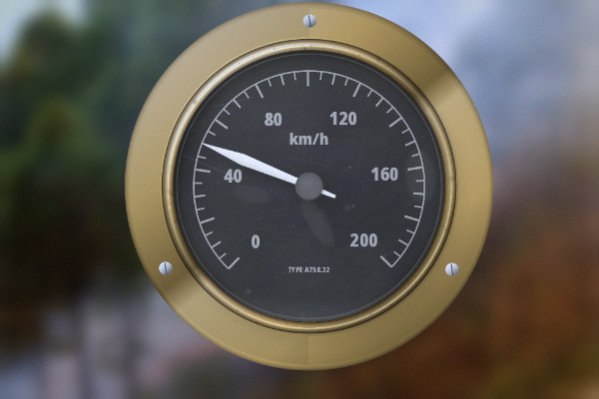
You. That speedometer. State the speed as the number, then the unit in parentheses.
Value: 50 (km/h)
